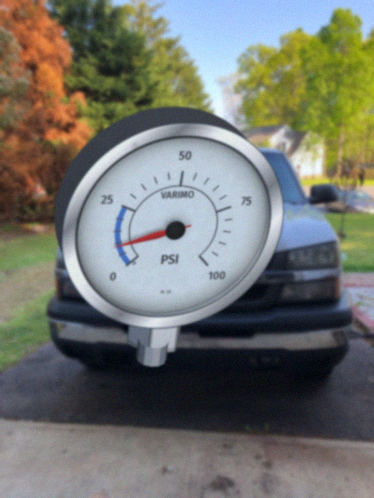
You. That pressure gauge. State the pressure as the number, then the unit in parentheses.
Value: 10 (psi)
